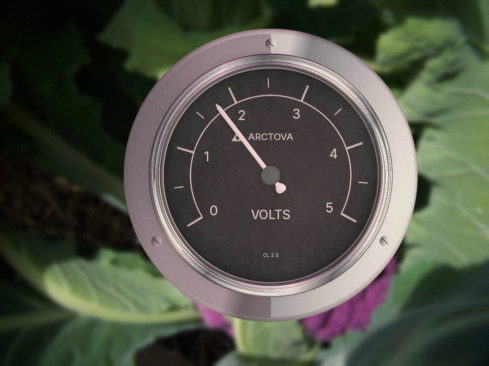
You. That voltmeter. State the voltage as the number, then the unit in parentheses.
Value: 1.75 (V)
